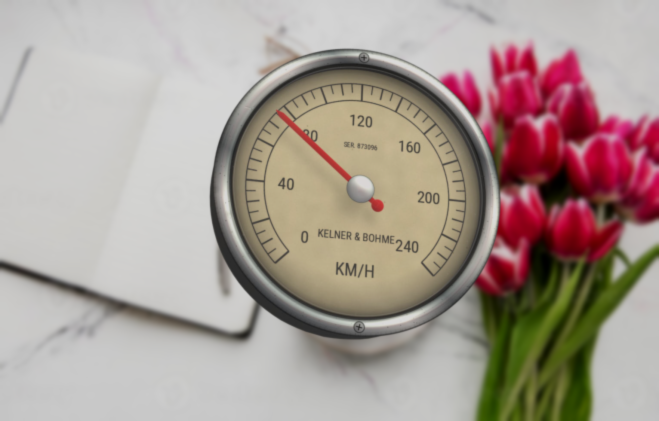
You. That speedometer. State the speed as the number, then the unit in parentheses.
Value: 75 (km/h)
